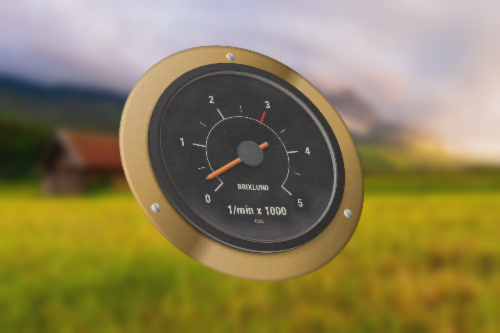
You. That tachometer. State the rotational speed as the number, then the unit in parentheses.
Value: 250 (rpm)
